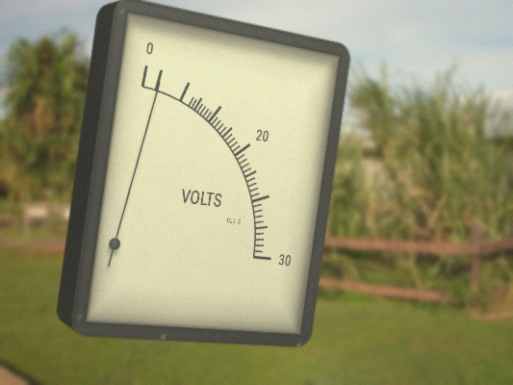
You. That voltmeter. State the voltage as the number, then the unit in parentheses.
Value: 5 (V)
